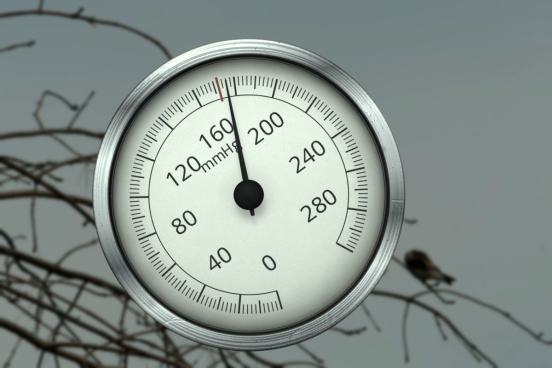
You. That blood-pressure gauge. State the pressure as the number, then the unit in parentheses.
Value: 176 (mmHg)
